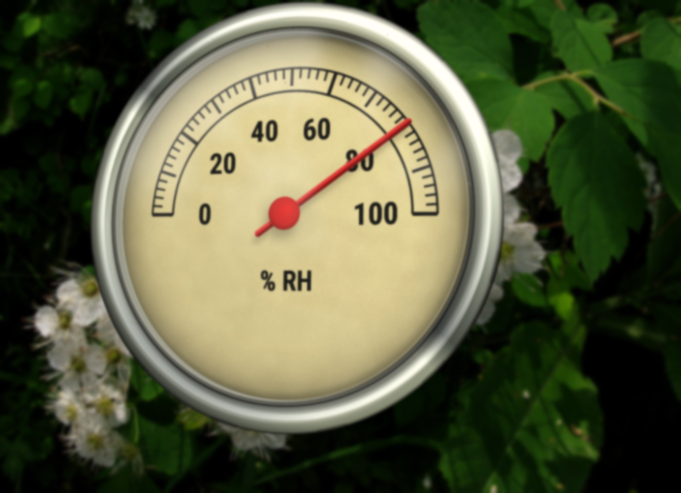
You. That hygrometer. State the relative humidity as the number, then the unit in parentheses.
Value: 80 (%)
